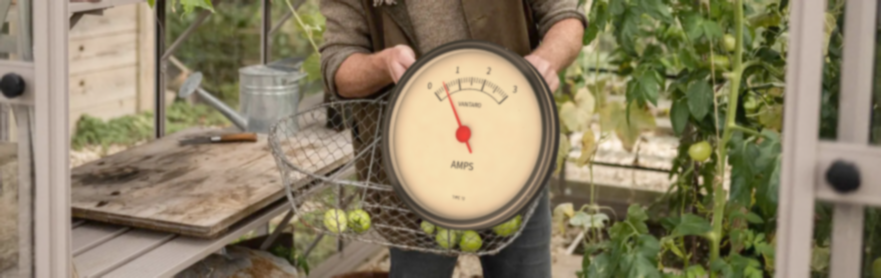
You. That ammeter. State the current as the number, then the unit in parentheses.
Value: 0.5 (A)
